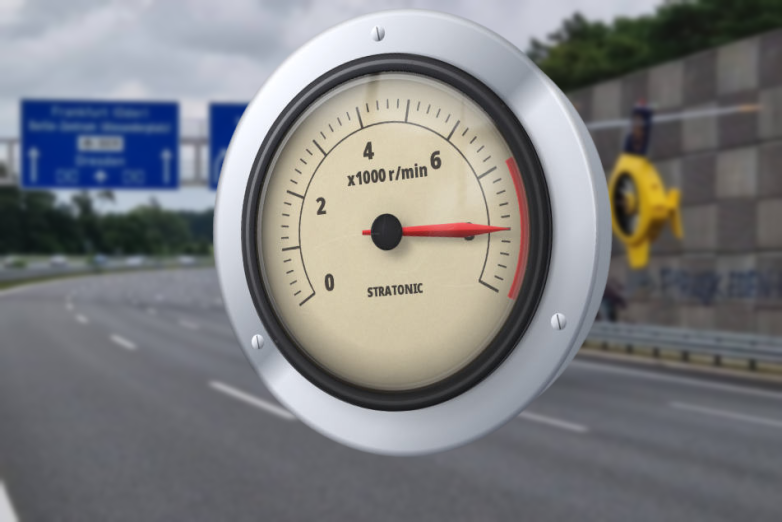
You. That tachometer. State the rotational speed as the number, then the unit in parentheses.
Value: 8000 (rpm)
